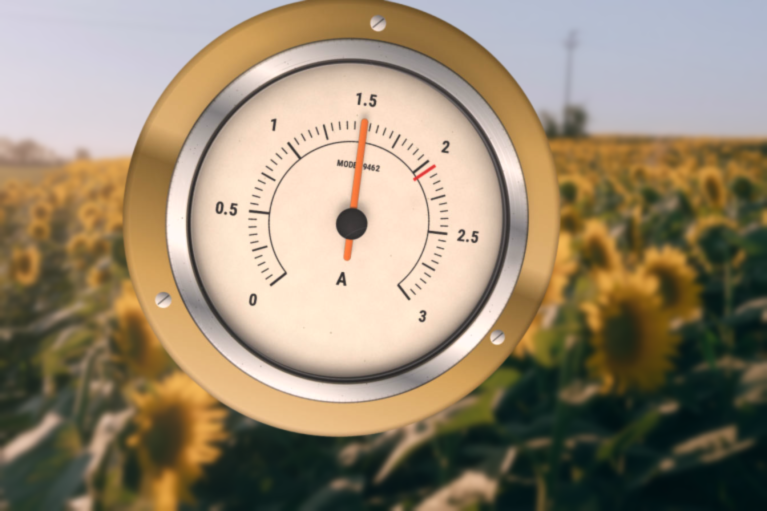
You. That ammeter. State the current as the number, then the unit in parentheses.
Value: 1.5 (A)
